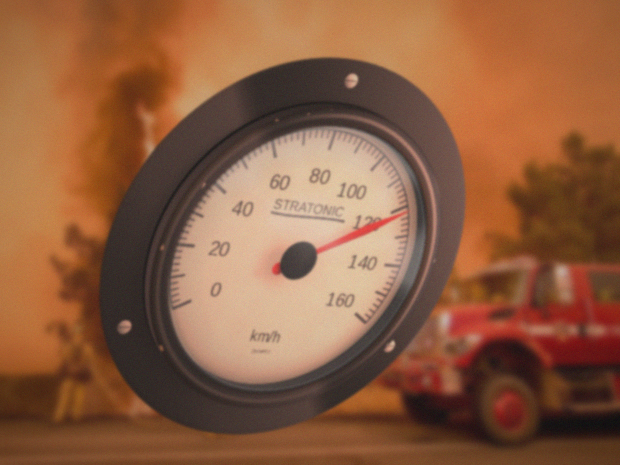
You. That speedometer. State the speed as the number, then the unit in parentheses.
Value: 120 (km/h)
